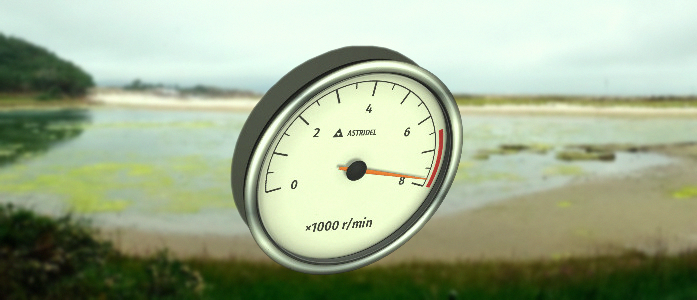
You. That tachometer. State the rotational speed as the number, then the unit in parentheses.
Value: 7750 (rpm)
